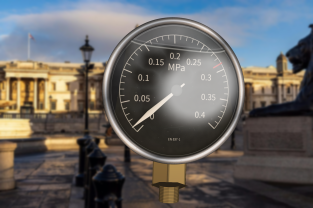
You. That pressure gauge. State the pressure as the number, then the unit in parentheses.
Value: 0.01 (MPa)
